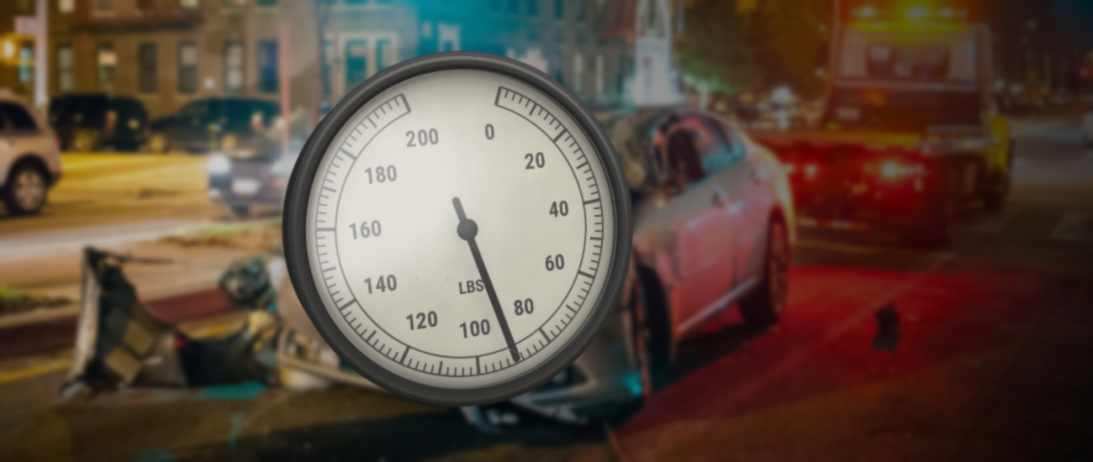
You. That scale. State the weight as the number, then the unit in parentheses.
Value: 90 (lb)
